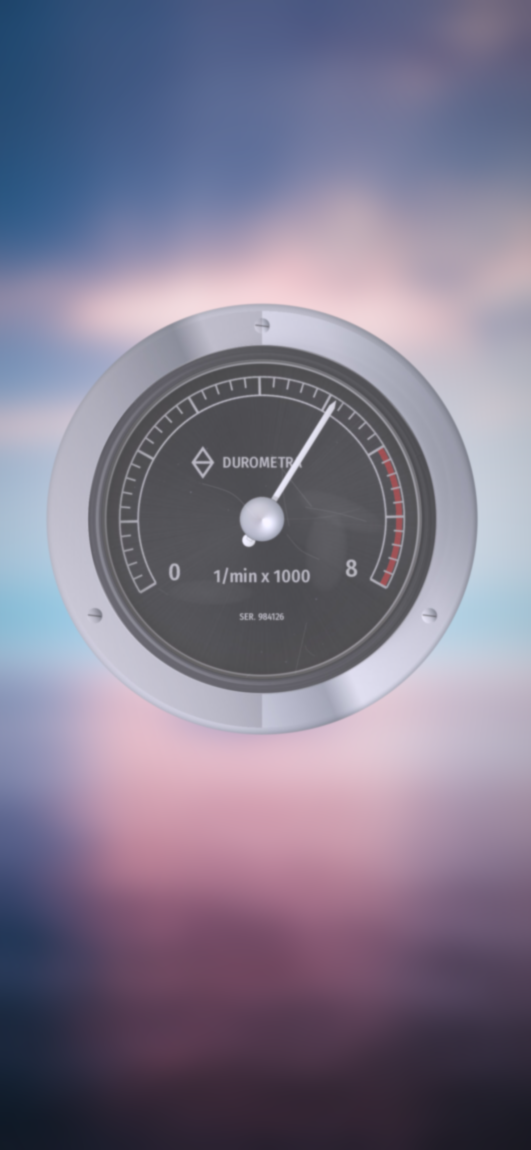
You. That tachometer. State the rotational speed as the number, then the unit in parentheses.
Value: 5100 (rpm)
